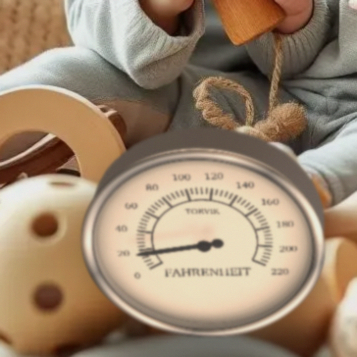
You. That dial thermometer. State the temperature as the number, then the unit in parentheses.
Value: 20 (°F)
